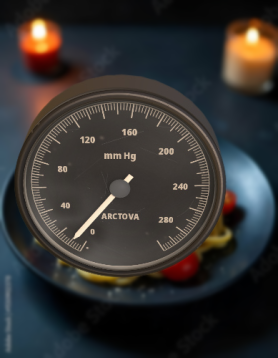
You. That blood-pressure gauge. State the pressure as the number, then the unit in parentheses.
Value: 10 (mmHg)
